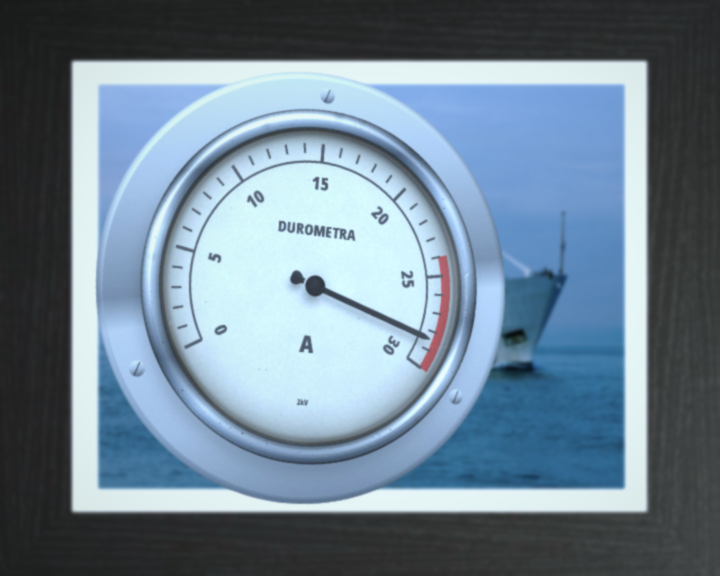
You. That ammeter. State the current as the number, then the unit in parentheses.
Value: 28.5 (A)
